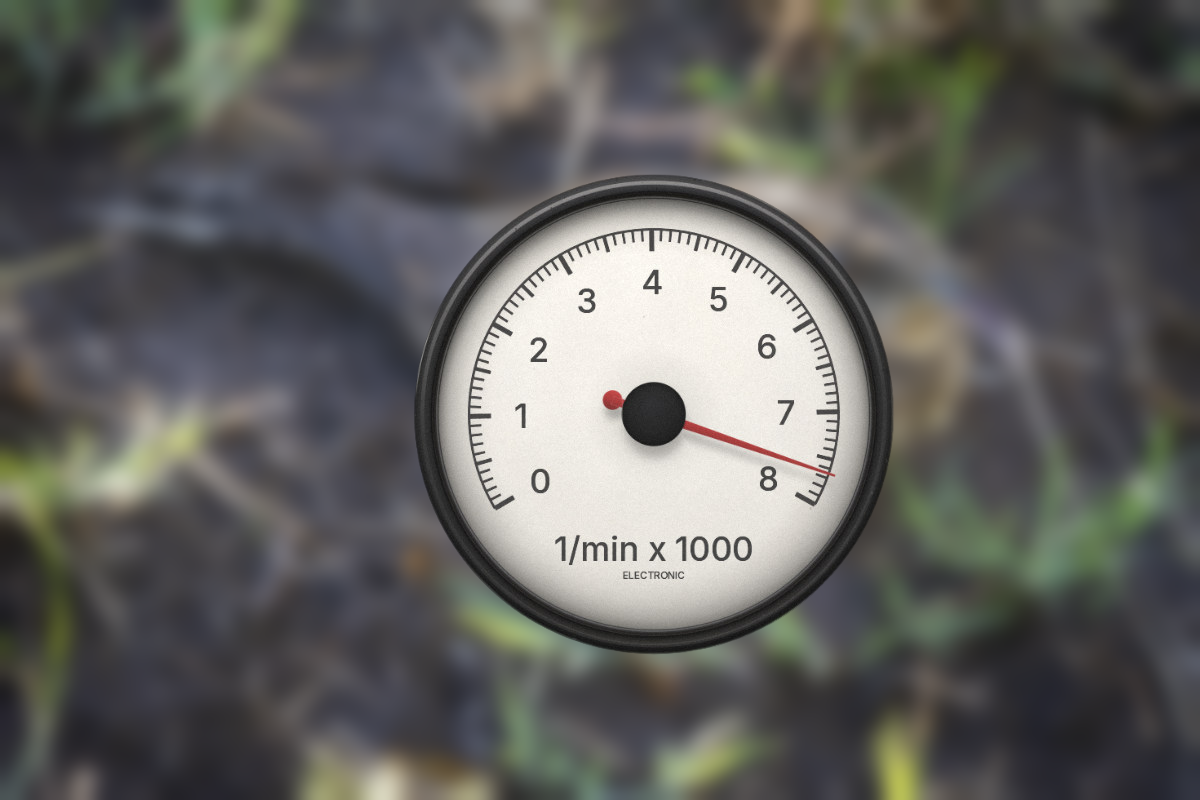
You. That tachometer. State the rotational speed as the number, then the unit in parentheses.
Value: 7650 (rpm)
